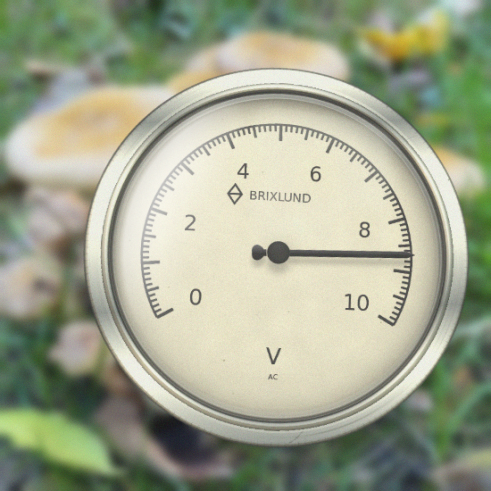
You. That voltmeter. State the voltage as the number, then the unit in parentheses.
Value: 8.7 (V)
